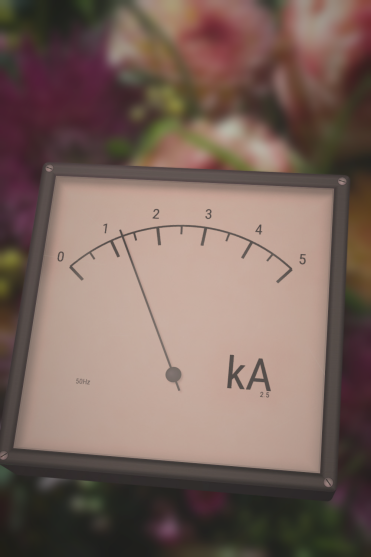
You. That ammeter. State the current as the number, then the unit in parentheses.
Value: 1.25 (kA)
